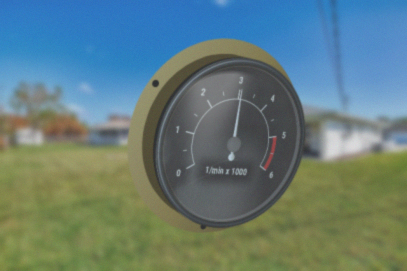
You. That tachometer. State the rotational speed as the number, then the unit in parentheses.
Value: 3000 (rpm)
